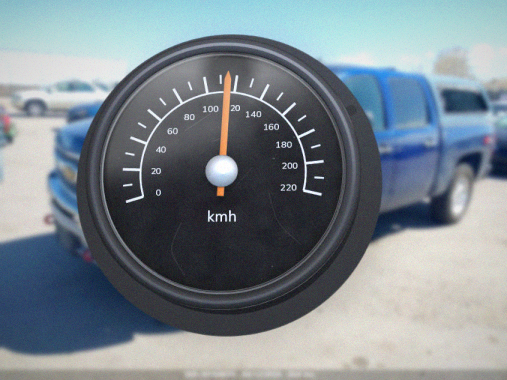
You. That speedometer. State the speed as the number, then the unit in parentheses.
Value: 115 (km/h)
